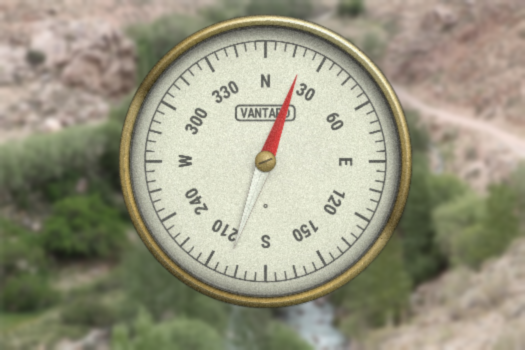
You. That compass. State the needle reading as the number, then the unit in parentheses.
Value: 20 (°)
